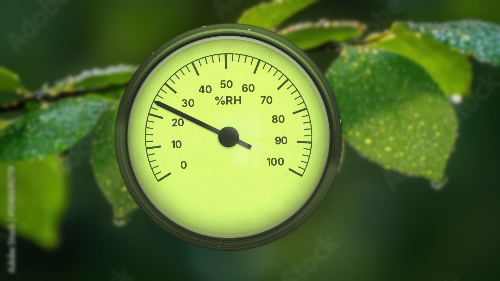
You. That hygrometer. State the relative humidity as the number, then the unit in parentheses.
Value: 24 (%)
